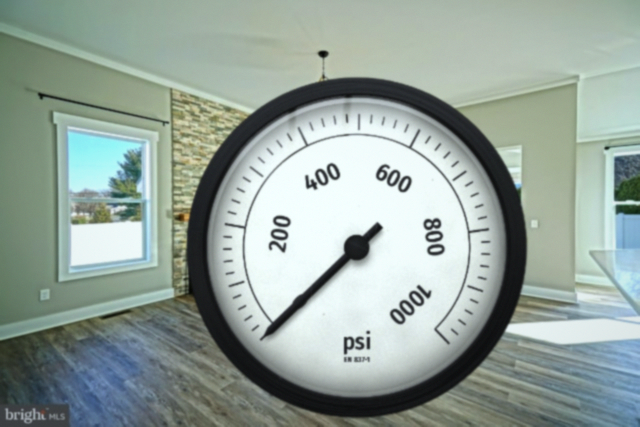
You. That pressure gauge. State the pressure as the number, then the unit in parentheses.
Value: 0 (psi)
